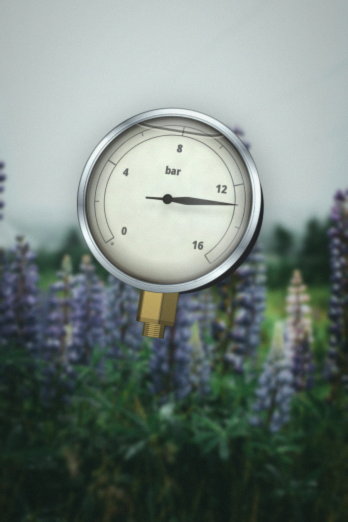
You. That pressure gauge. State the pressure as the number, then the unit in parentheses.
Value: 13 (bar)
